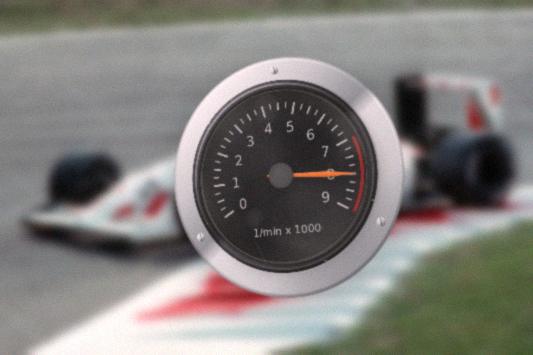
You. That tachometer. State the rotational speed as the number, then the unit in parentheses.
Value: 8000 (rpm)
